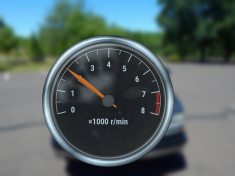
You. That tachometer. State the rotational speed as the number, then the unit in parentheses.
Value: 2000 (rpm)
